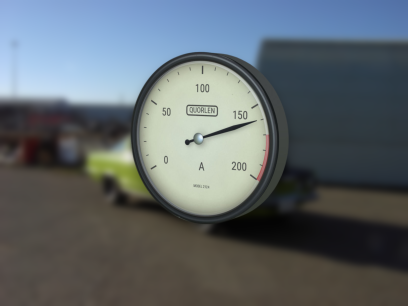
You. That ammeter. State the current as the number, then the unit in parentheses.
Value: 160 (A)
